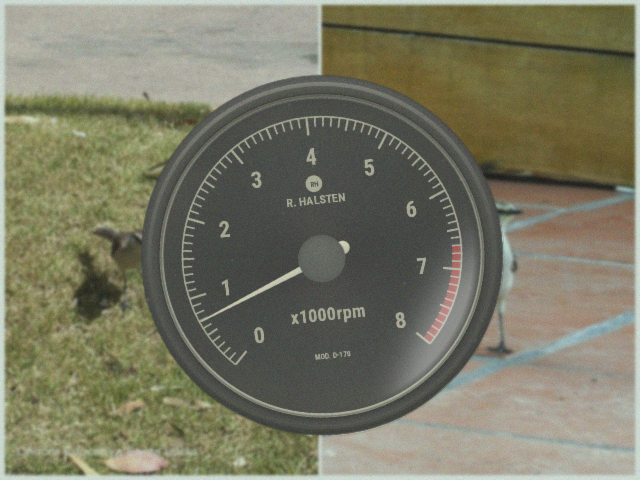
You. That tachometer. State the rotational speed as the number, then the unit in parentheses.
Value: 700 (rpm)
